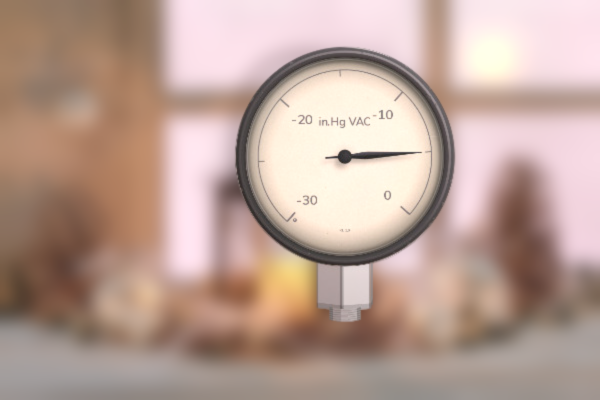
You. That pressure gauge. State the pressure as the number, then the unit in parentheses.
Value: -5 (inHg)
